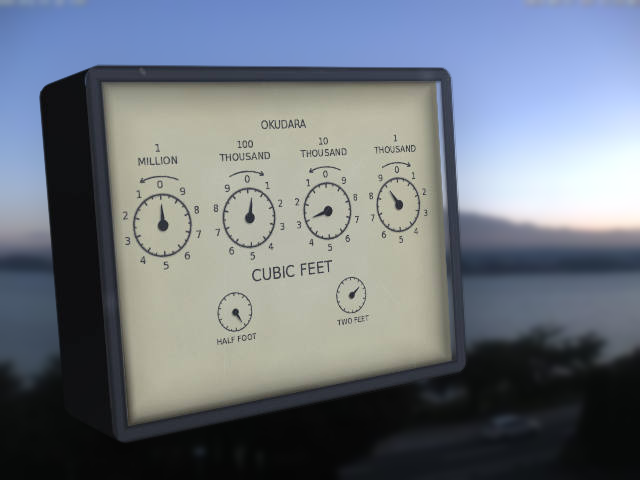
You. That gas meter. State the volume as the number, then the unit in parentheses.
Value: 2900 (ft³)
